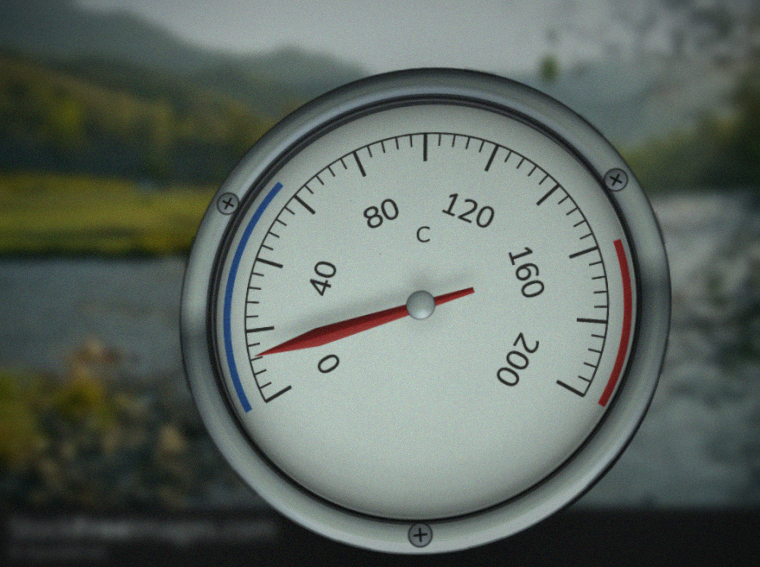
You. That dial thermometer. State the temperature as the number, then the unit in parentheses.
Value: 12 (°C)
